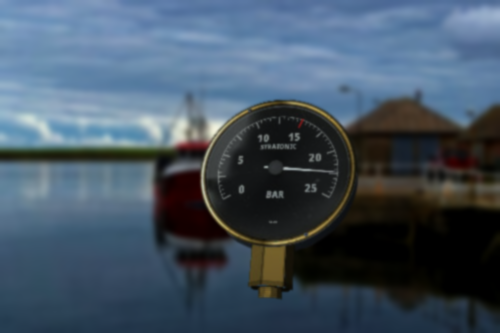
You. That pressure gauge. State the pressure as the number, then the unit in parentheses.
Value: 22.5 (bar)
